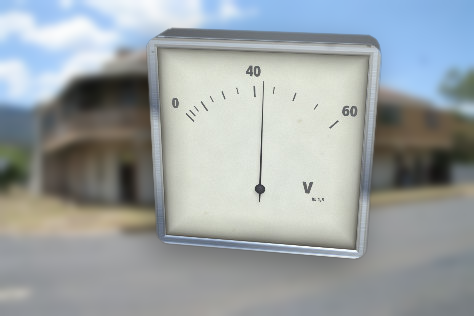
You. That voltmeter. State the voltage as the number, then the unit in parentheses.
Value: 42.5 (V)
